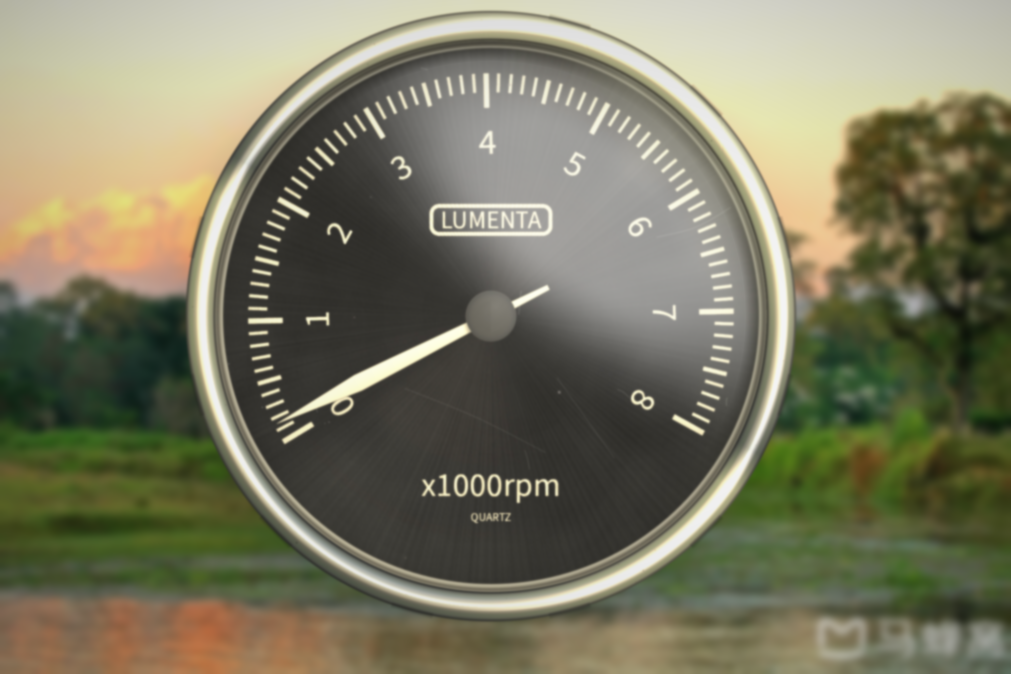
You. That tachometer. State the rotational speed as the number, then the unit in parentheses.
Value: 150 (rpm)
